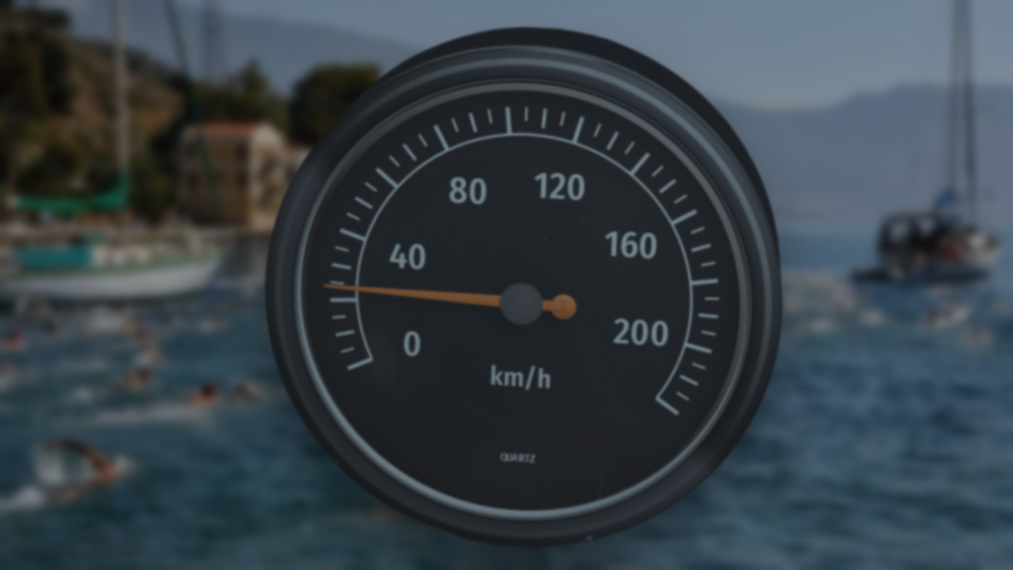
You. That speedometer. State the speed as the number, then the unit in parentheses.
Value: 25 (km/h)
